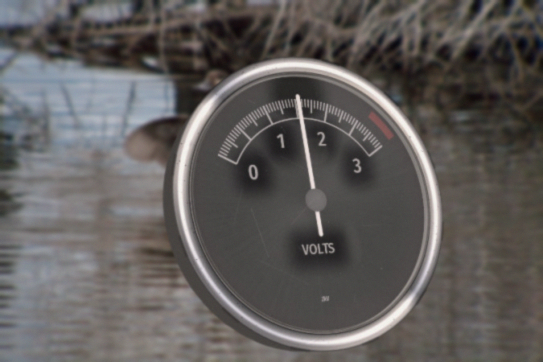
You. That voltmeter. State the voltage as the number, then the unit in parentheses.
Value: 1.5 (V)
